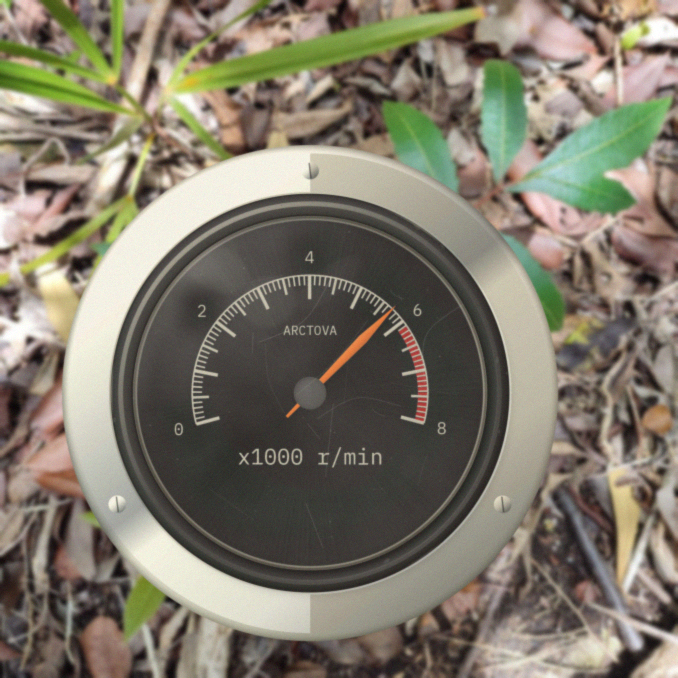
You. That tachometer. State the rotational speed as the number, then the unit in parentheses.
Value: 5700 (rpm)
